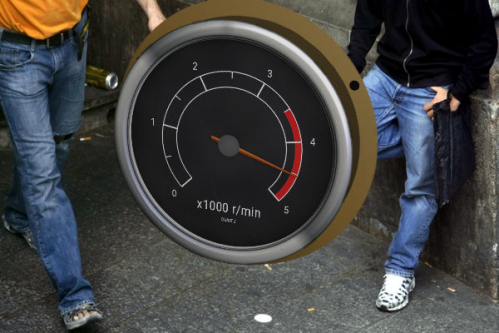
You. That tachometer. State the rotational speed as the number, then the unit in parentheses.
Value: 4500 (rpm)
